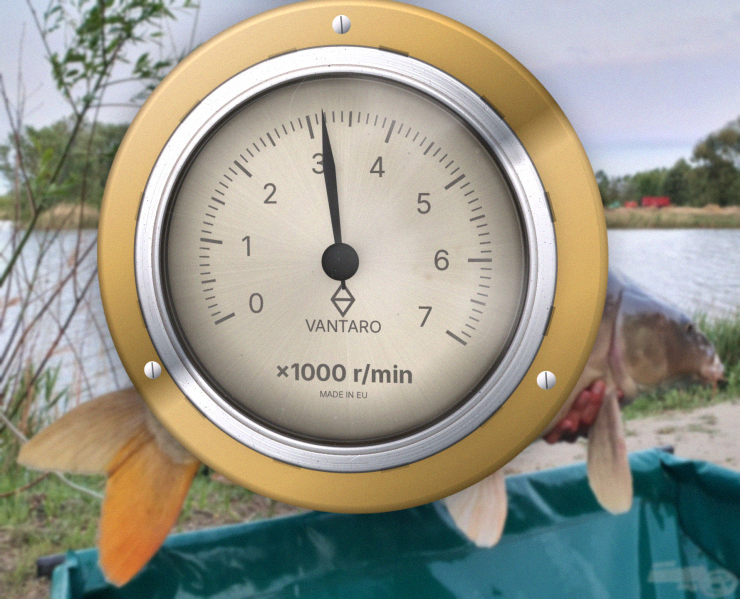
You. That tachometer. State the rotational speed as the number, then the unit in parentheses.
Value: 3200 (rpm)
